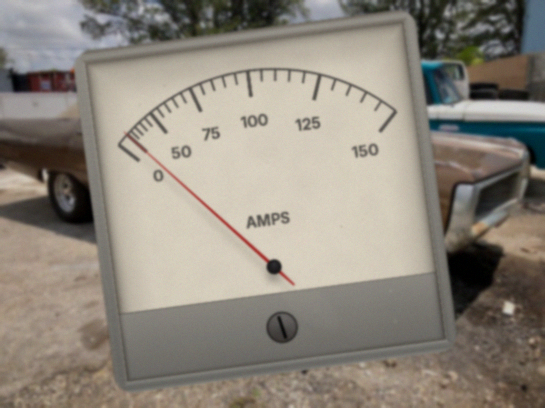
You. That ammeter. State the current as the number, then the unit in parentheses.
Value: 25 (A)
